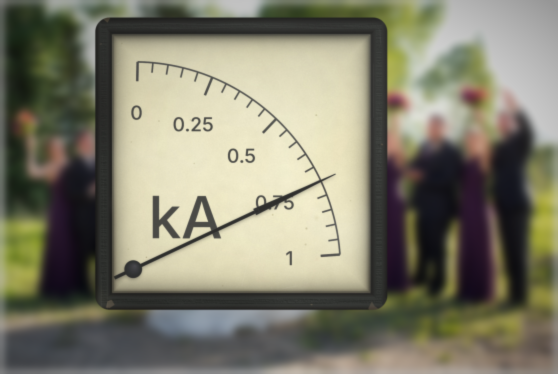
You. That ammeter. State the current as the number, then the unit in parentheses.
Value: 0.75 (kA)
